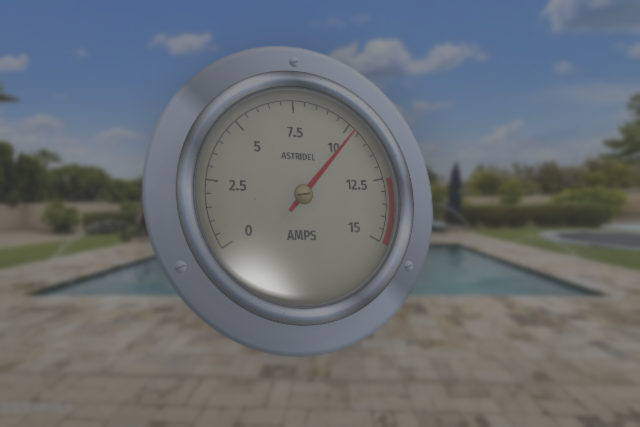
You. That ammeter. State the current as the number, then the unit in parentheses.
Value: 10.25 (A)
